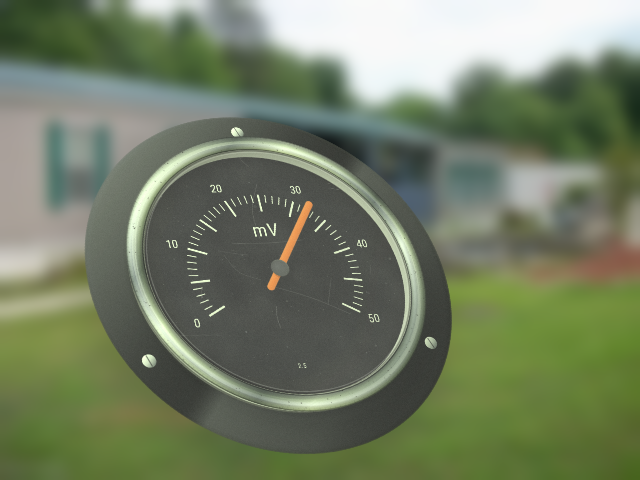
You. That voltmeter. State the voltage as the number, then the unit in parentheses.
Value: 32 (mV)
